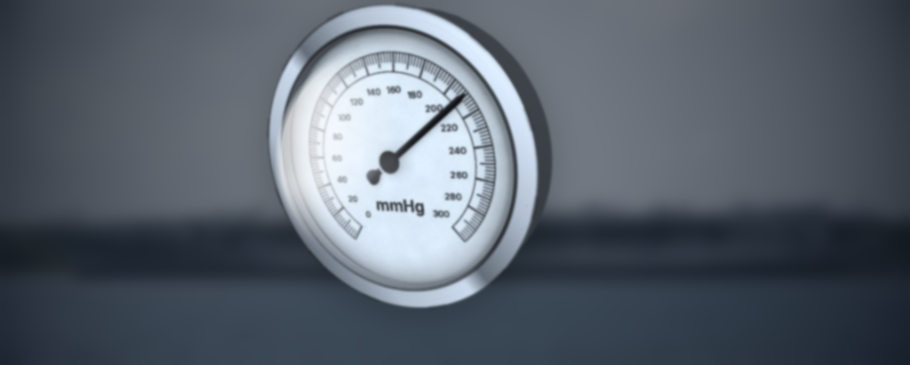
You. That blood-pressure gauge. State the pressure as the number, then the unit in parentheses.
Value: 210 (mmHg)
